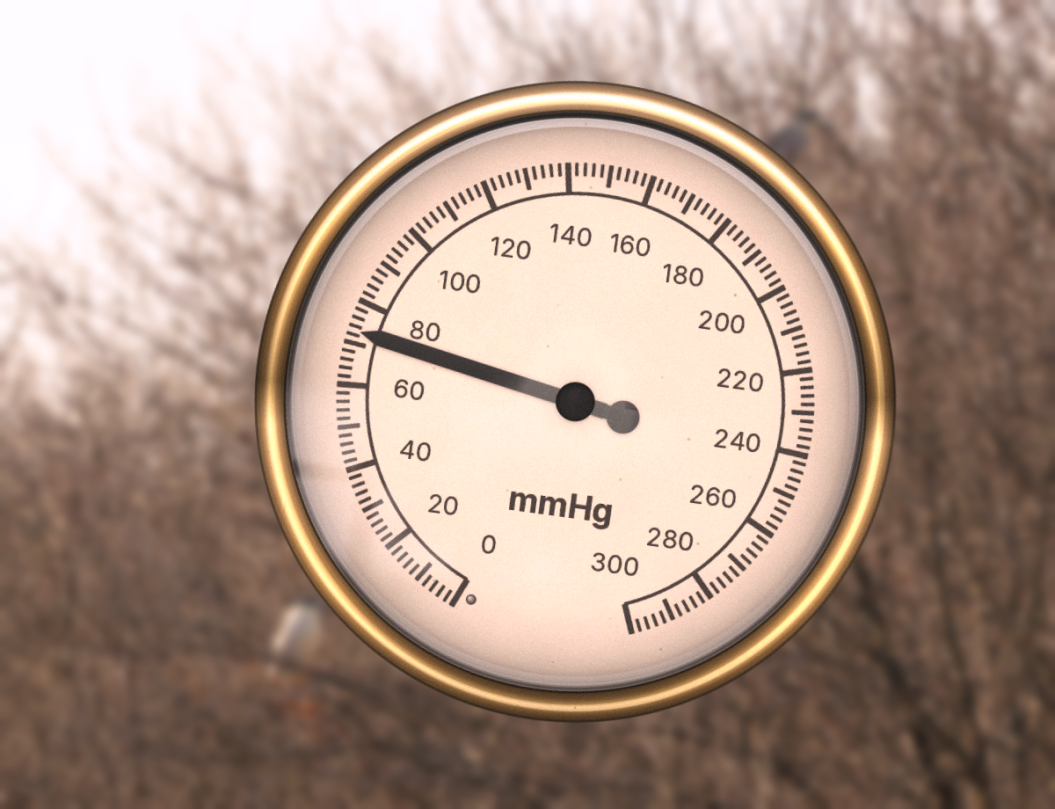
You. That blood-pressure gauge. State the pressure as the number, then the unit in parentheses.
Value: 73 (mmHg)
